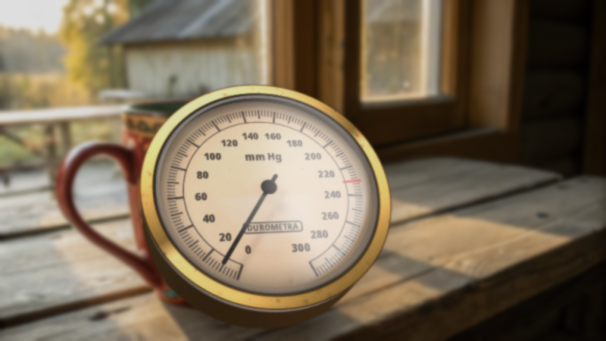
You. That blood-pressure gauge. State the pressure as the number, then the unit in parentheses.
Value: 10 (mmHg)
